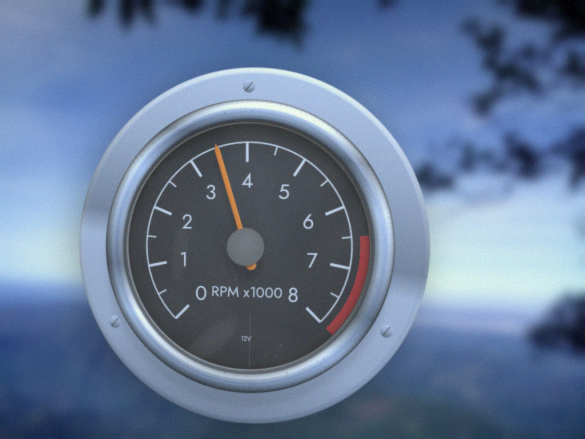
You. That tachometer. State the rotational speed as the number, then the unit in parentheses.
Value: 3500 (rpm)
